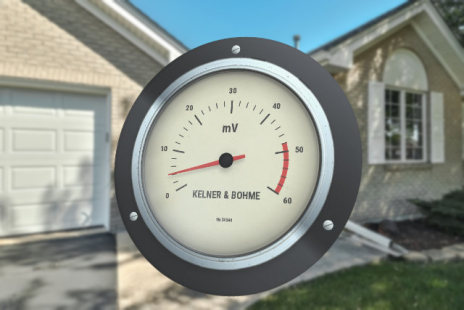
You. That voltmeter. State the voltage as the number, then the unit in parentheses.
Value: 4 (mV)
